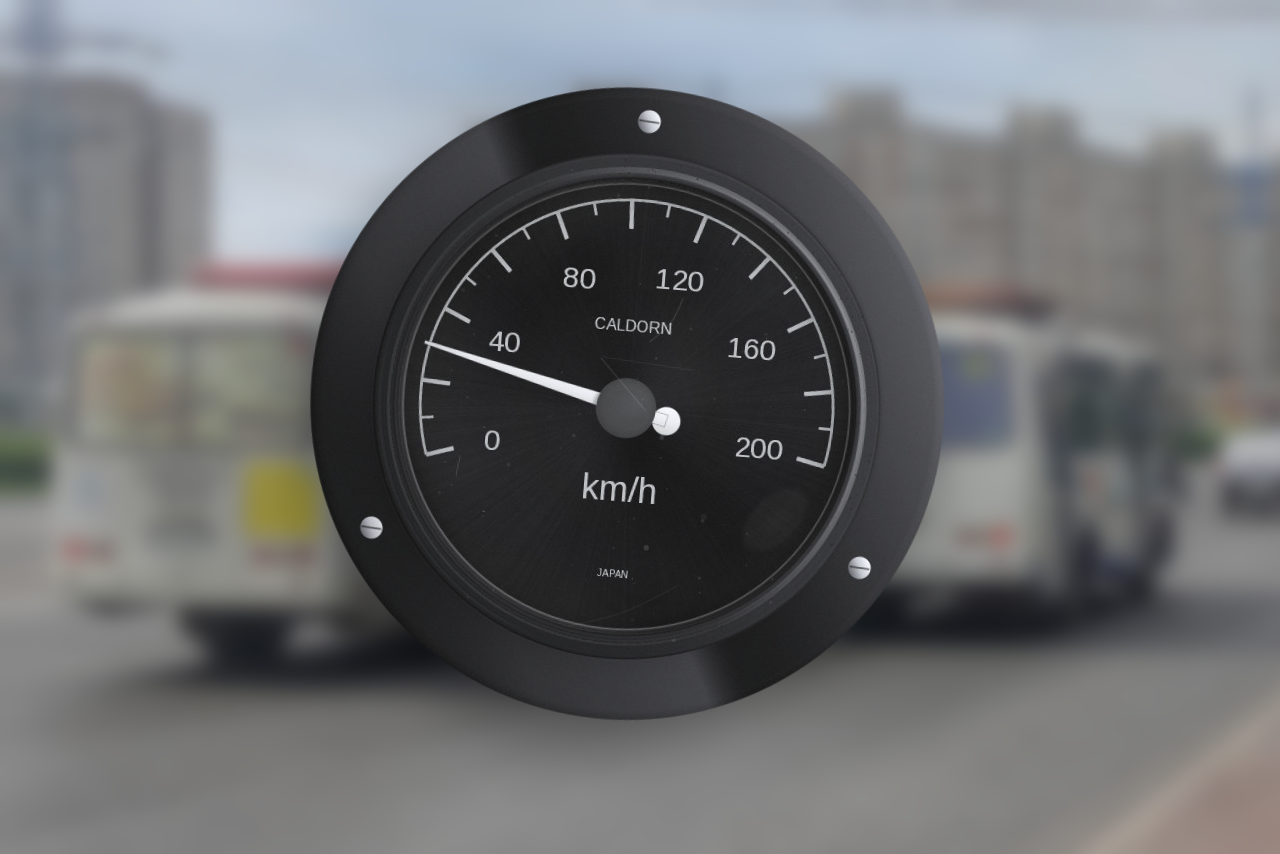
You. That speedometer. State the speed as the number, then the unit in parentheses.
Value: 30 (km/h)
